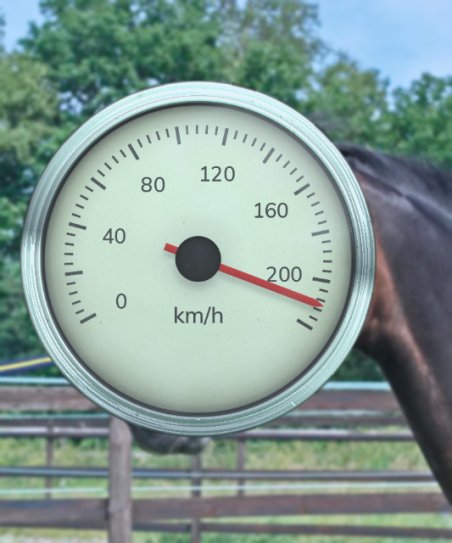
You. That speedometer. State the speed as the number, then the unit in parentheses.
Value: 210 (km/h)
